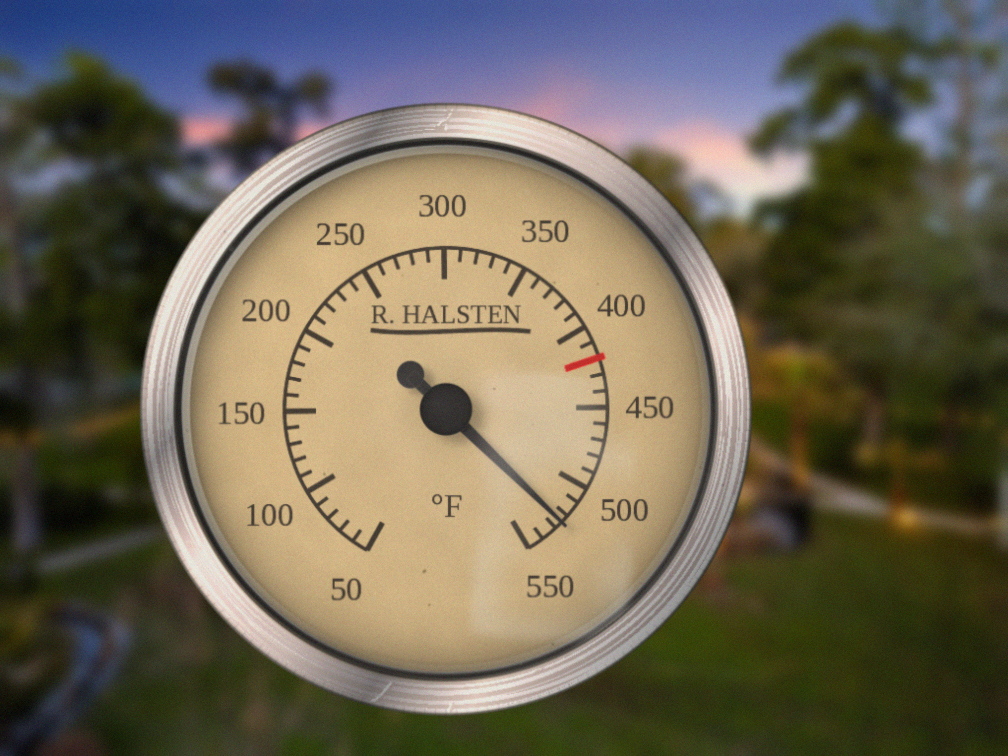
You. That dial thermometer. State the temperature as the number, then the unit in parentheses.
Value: 525 (°F)
